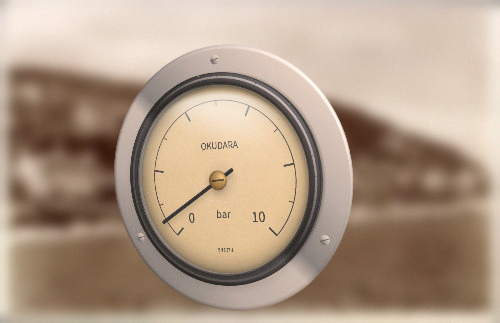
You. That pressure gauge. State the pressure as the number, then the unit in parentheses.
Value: 0.5 (bar)
